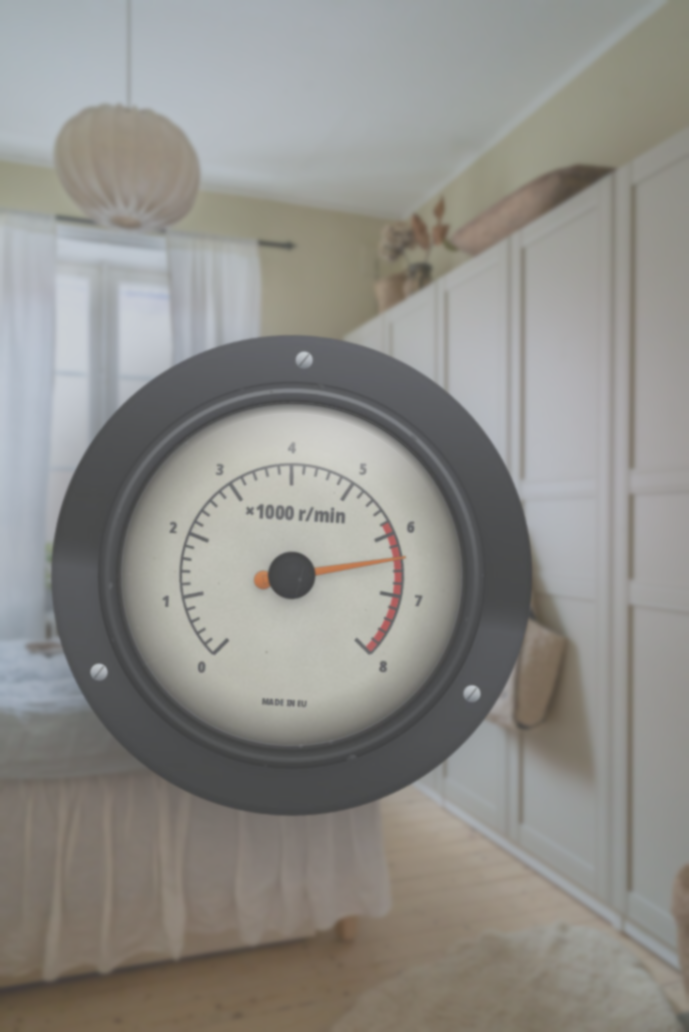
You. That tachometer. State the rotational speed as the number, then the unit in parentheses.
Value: 6400 (rpm)
